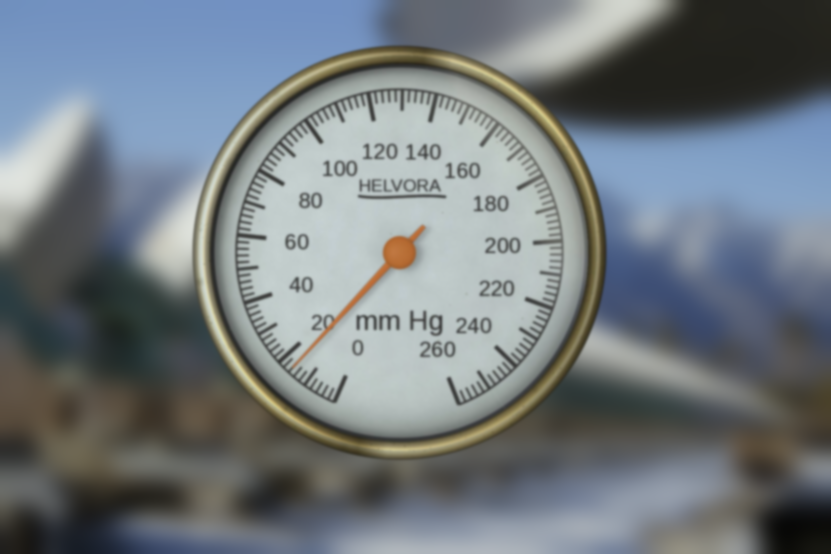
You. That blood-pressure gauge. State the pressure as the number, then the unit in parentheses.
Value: 16 (mmHg)
